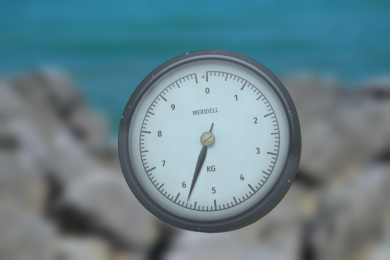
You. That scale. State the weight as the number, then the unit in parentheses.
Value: 5.7 (kg)
